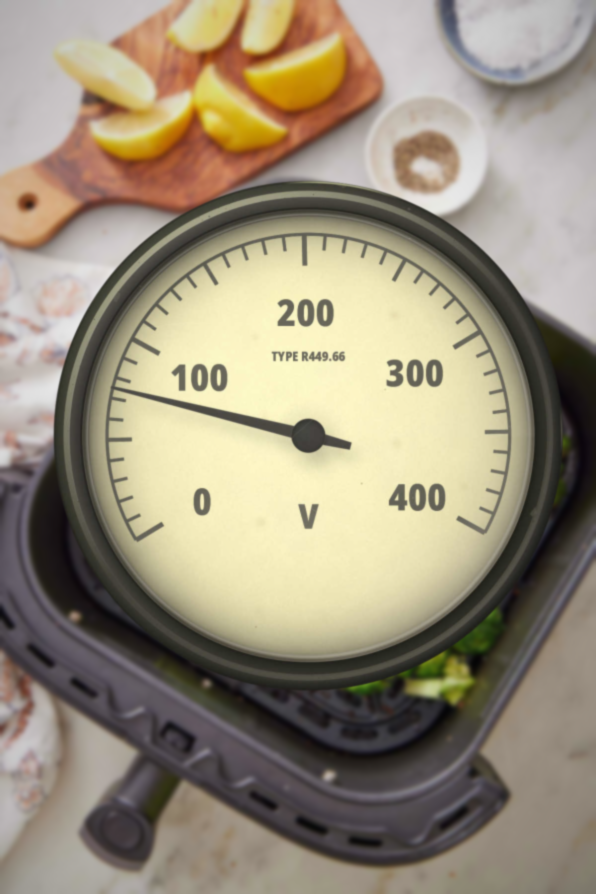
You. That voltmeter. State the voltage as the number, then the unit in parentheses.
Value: 75 (V)
